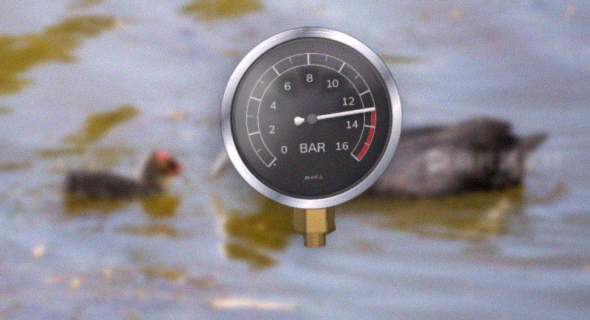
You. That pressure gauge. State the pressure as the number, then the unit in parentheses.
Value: 13 (bar)
